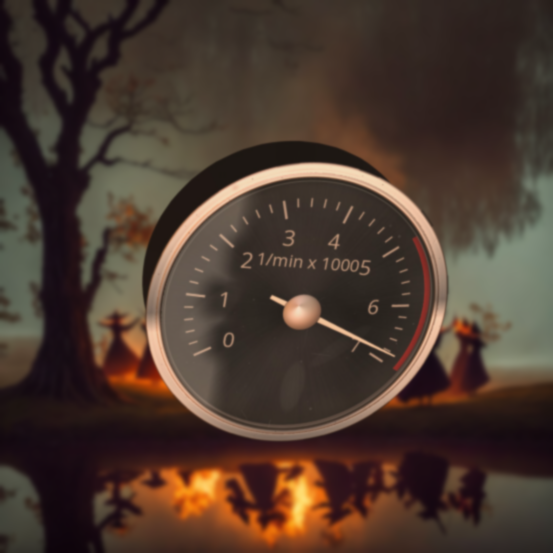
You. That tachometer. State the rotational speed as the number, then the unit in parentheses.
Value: 6800 (rpm)
